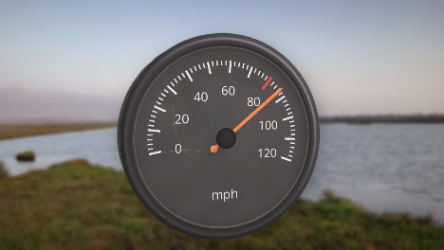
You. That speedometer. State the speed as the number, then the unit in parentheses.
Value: 86 (mph)
